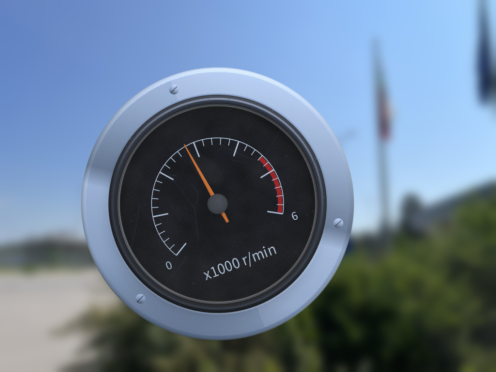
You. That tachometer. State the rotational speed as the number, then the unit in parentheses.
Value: 2800 (rpm)
